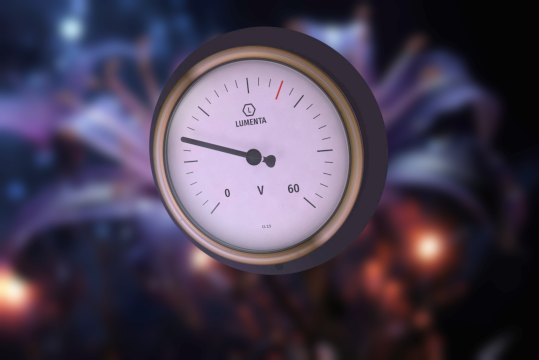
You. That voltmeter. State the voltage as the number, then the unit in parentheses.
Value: 14 (V)
